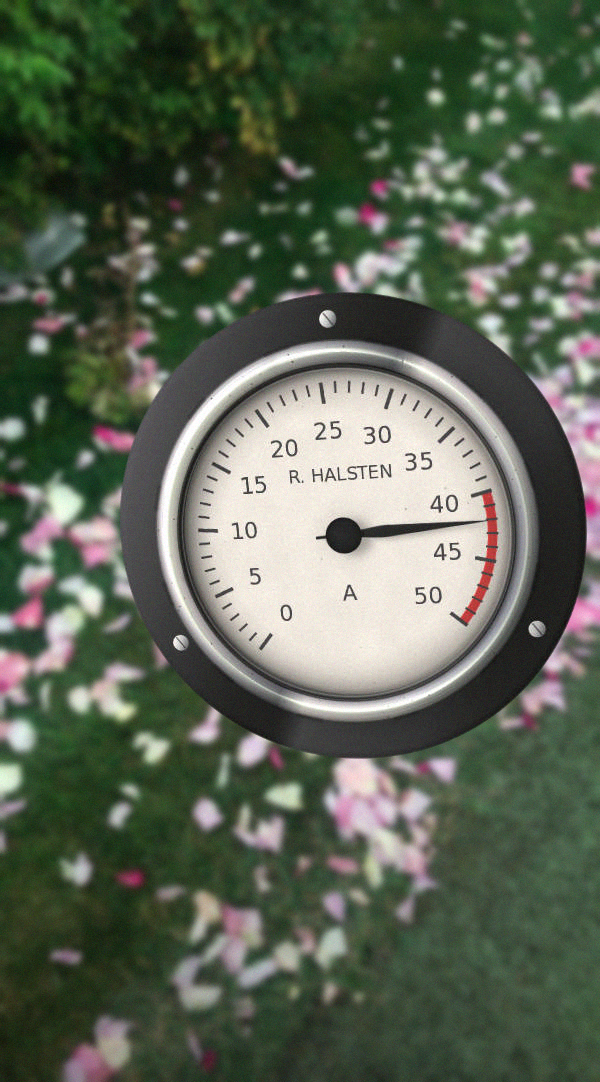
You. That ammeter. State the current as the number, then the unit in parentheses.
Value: 42 (A)
